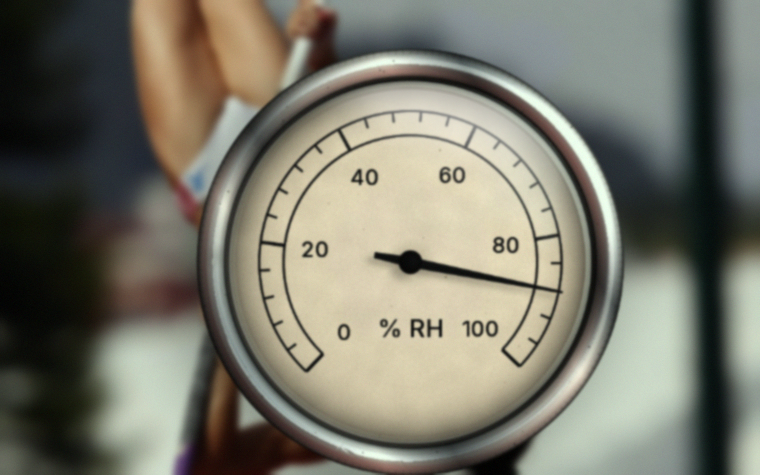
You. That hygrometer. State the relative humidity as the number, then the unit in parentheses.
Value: 88 (%)
